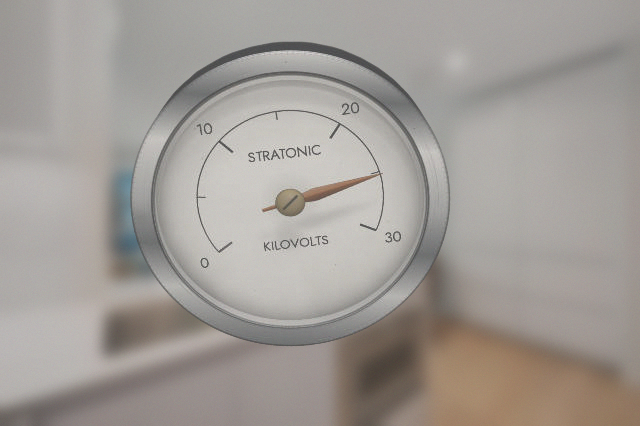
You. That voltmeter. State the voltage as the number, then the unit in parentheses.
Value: 25 (kV)
